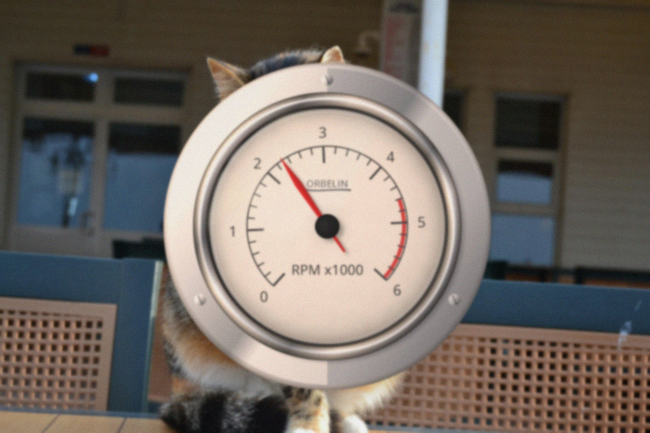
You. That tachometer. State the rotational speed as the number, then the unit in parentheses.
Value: 2300 (rpm)
